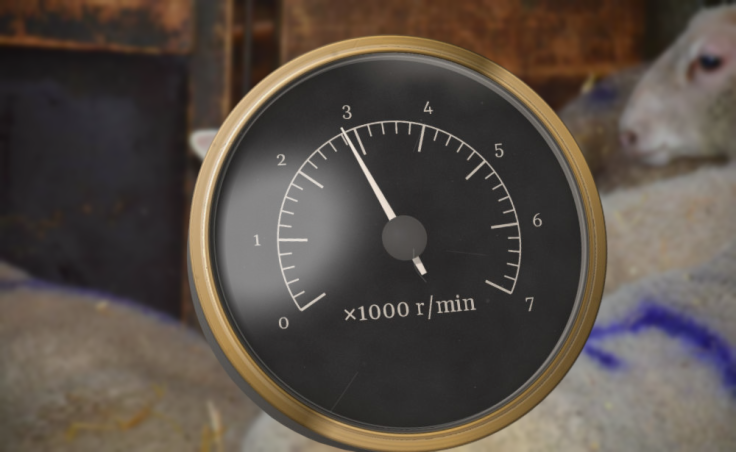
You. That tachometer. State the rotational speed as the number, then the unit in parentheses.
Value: 2800 (rpm)
